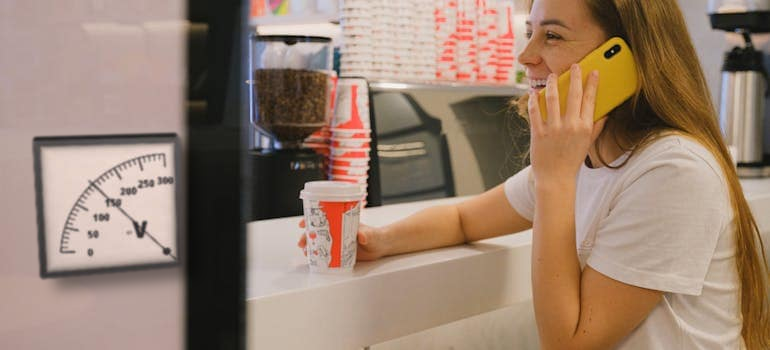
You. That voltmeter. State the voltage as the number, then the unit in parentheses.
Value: 150 (V)
